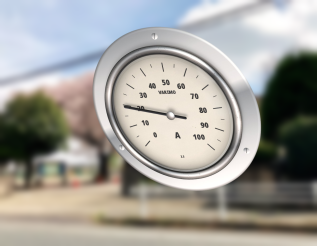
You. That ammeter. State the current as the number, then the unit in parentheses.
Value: 20 (A)
